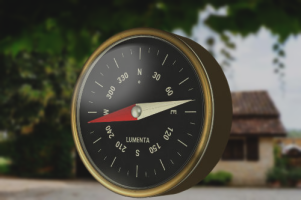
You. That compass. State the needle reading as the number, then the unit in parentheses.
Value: 260 (°)
